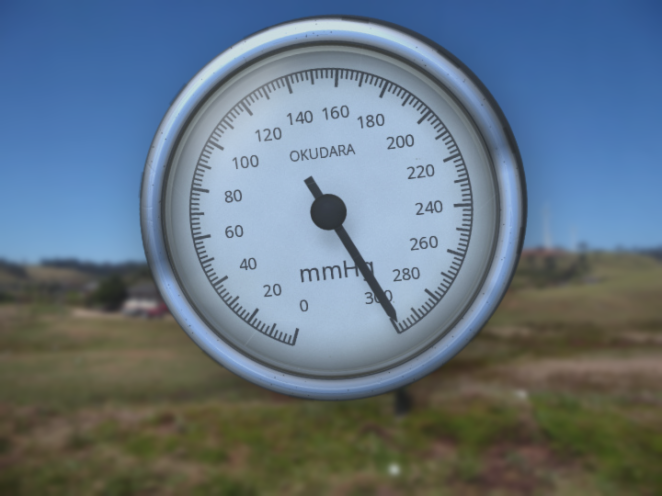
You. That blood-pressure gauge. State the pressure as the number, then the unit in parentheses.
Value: 298 (mmHg)
